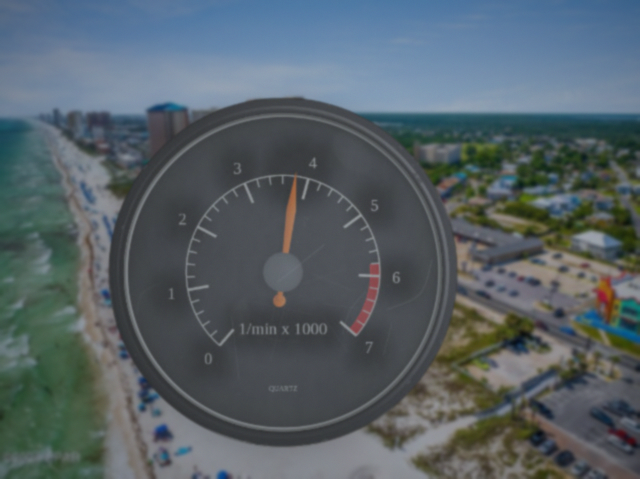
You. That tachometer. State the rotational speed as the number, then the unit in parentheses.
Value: 3800 (rpm)
